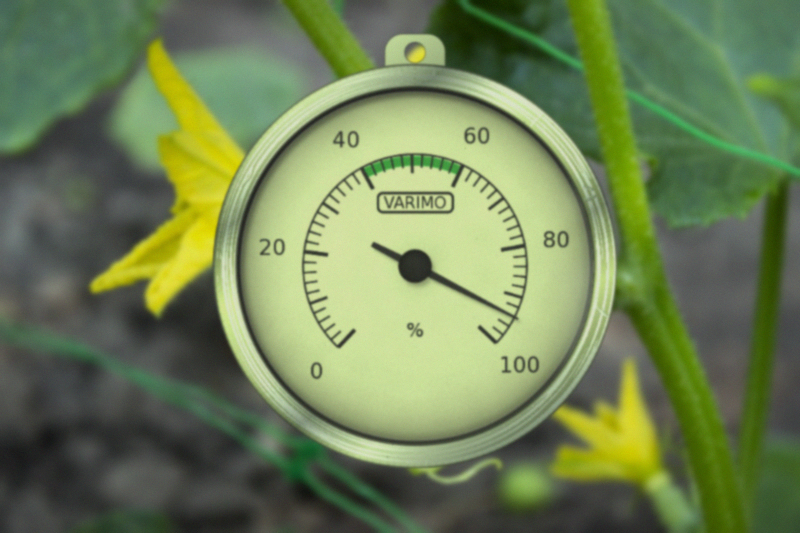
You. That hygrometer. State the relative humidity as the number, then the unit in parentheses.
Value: 94 (%)
